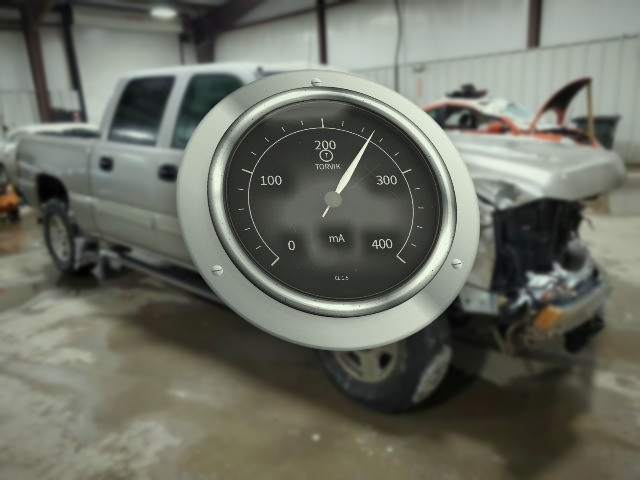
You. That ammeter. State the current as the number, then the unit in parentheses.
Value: 250 (mA)
